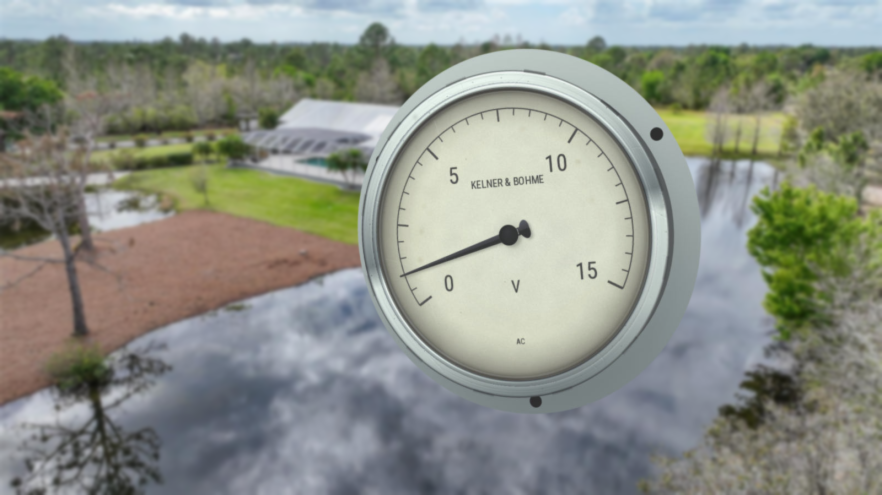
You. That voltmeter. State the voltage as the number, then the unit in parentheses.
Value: 1 (V)
